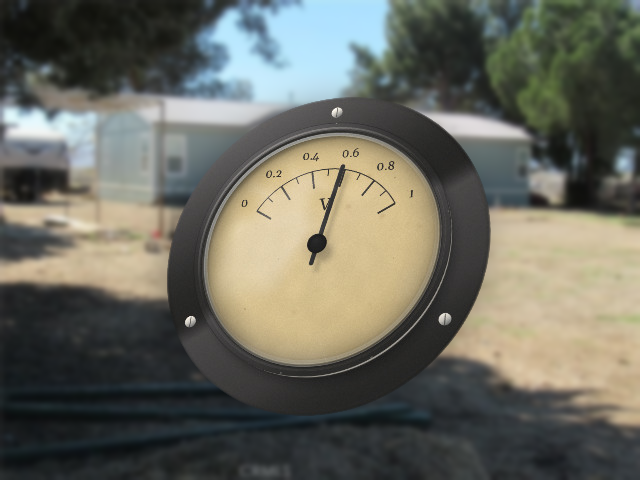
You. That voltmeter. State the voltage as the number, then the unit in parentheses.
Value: 0.6 (V)
